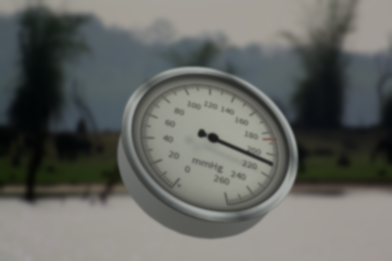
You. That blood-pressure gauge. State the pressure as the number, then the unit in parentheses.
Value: 210 (mmHg)
